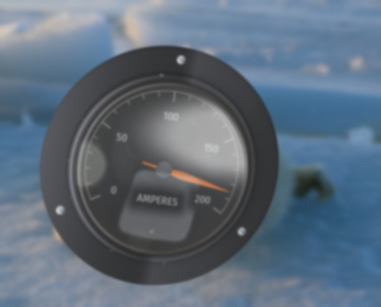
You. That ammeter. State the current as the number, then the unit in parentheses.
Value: 185 (A)
